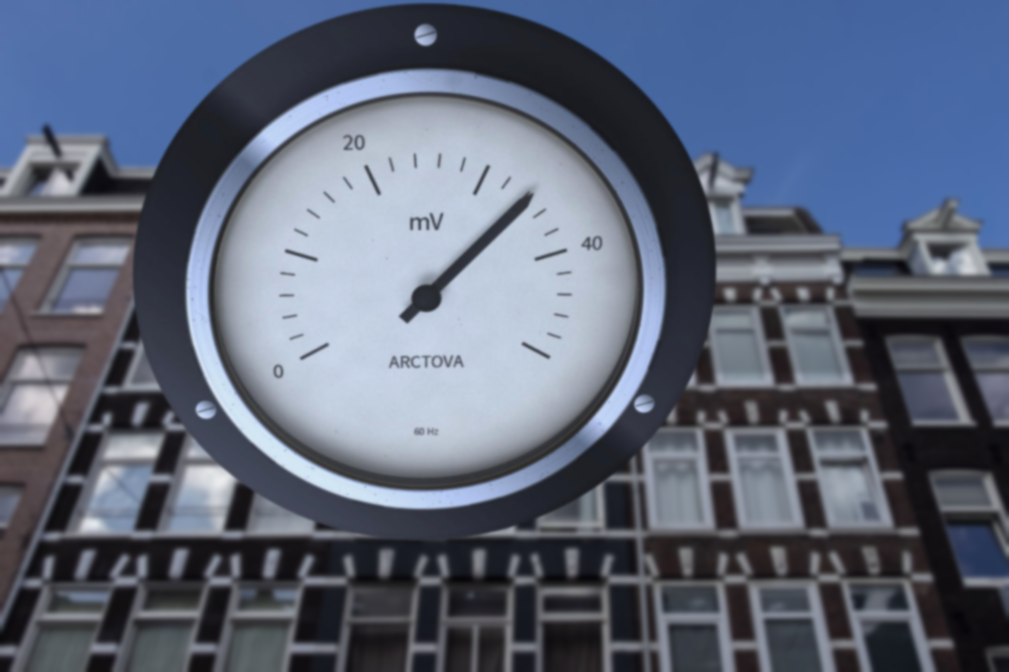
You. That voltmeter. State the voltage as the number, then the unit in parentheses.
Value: 34 (mV)
